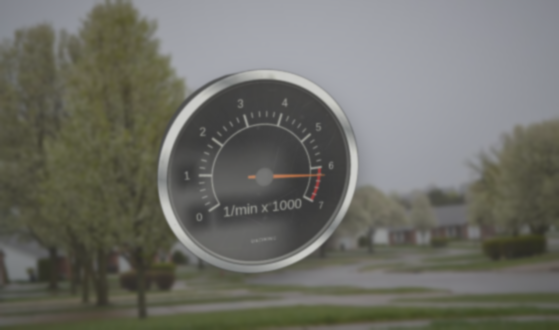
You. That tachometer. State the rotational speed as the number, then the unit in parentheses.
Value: 6200 (rpm)
